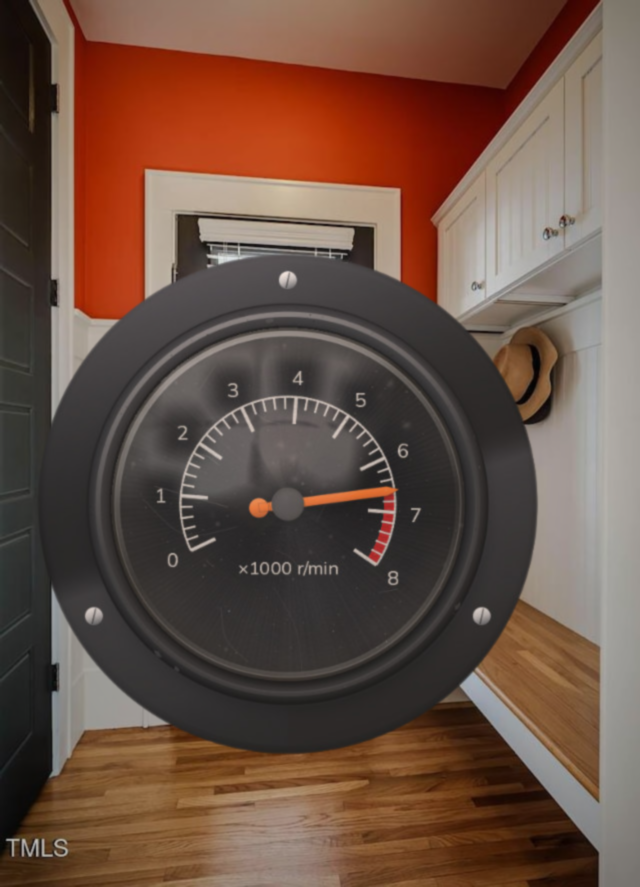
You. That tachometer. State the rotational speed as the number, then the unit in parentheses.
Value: 6600 (rpm)
